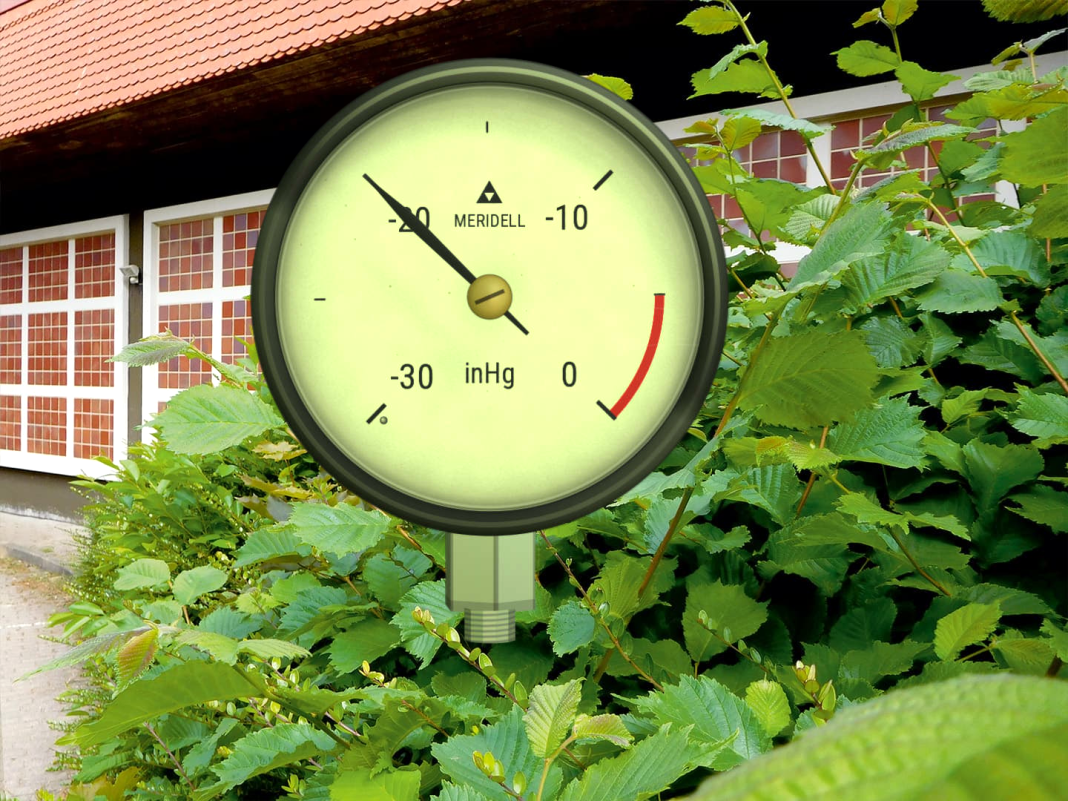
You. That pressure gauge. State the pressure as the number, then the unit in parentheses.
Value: -20 (inHg)
